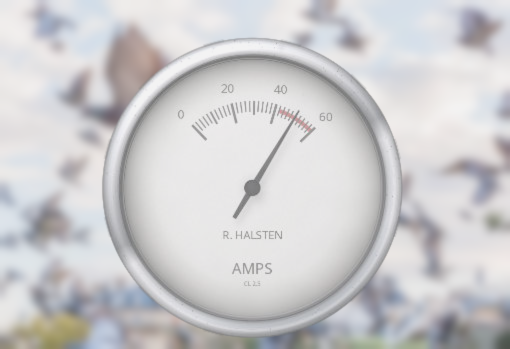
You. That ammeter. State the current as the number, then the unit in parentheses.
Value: 50 (A)
